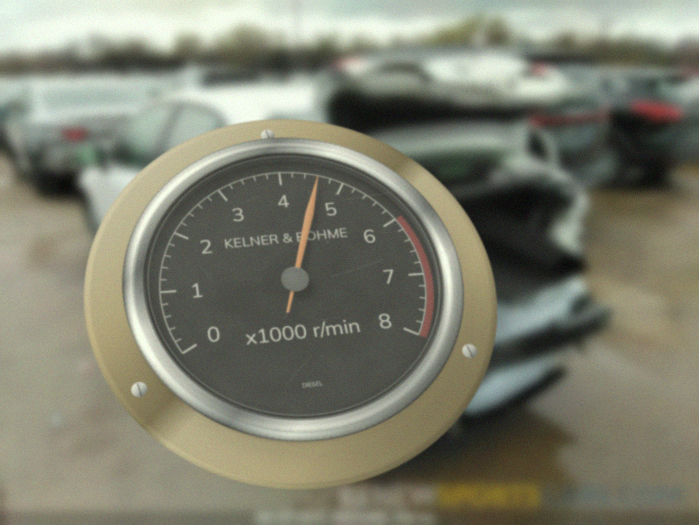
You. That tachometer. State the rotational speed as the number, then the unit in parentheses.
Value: 4600 (rpm)
